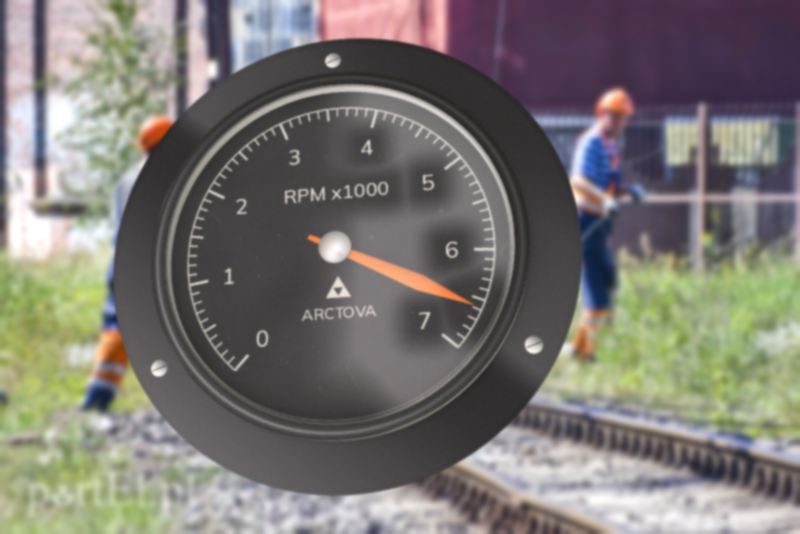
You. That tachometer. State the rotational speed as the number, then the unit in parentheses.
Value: 6600 (rpm)
